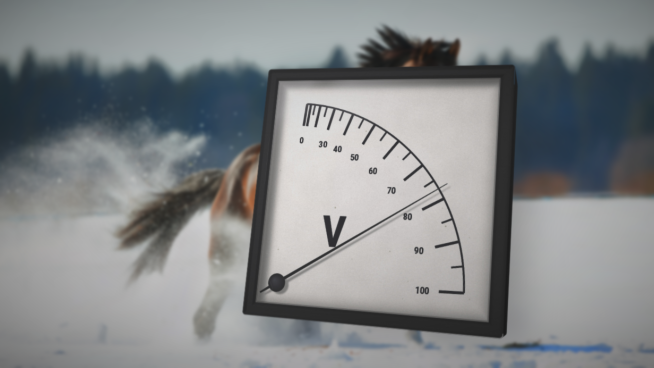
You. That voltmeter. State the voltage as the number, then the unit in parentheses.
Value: 77.5 (V)
